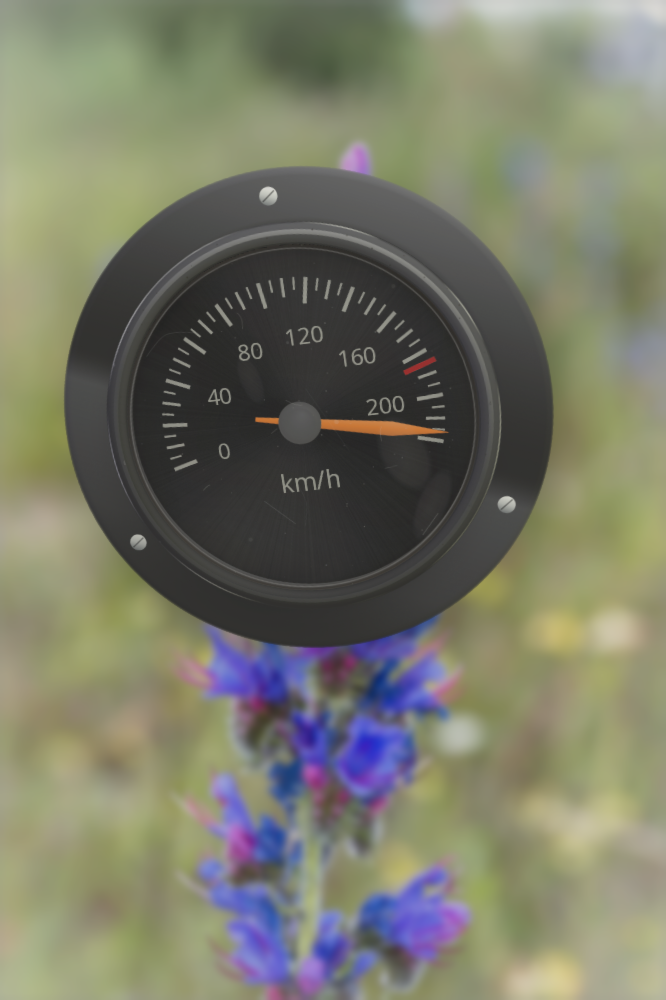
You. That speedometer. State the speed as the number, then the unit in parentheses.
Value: 215 (km/h)
